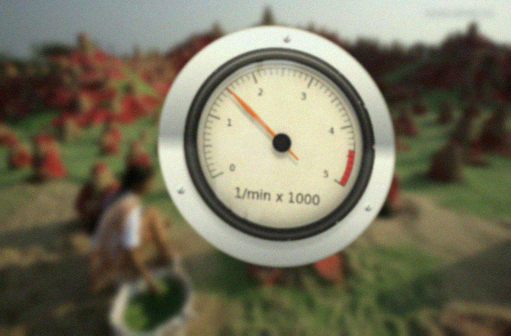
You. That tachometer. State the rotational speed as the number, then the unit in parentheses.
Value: 1500 (rpm)
